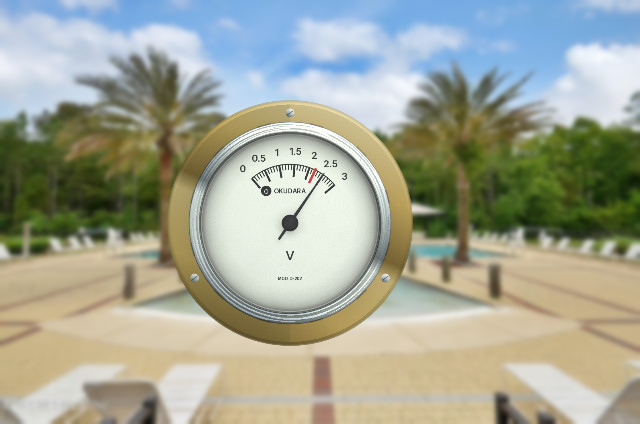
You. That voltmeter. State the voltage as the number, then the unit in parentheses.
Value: 2.5 (V)
